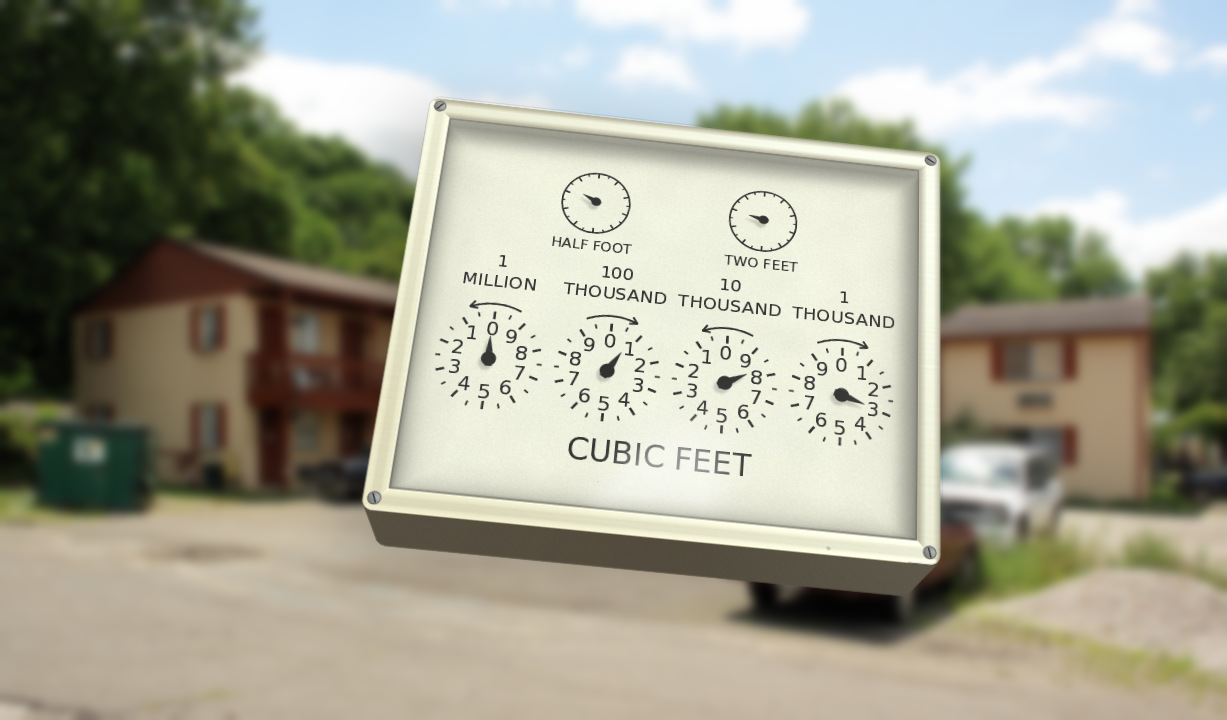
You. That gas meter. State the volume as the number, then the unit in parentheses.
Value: 8300 (ft³)
